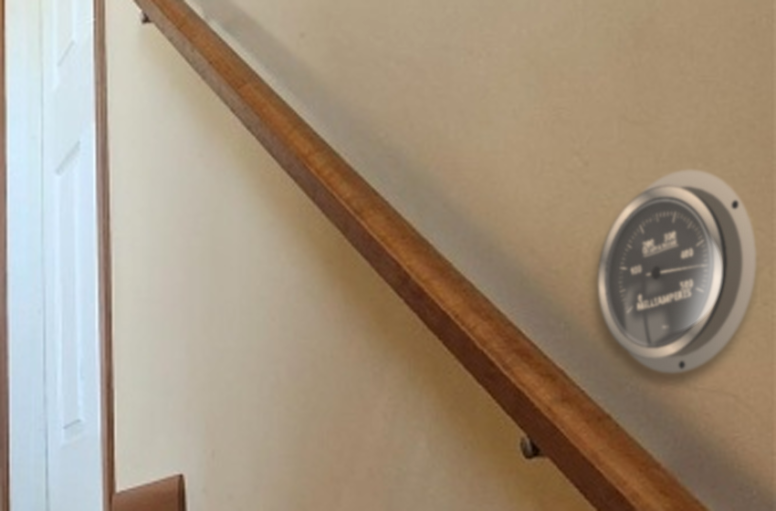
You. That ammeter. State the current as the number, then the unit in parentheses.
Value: 450 (mA)
